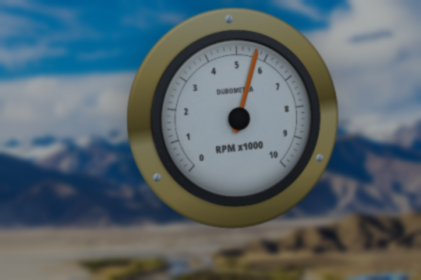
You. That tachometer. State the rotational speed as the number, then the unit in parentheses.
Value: 5600 (rpm)
